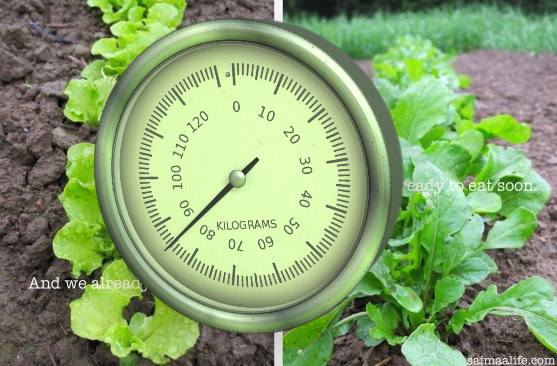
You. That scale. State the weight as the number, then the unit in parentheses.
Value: 85 (kg)
